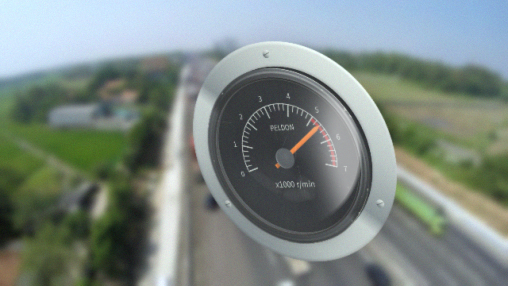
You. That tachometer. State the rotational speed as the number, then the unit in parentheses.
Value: 5400 (rpm)
